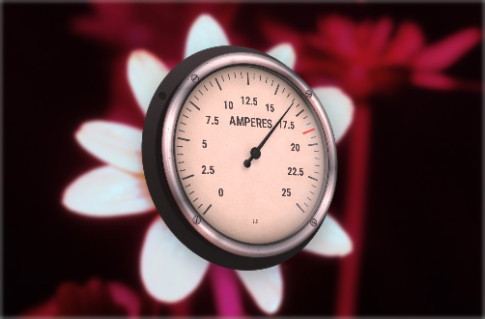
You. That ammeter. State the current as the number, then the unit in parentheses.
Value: 16.5 (A)
